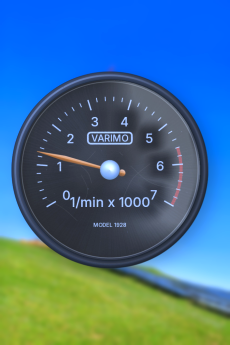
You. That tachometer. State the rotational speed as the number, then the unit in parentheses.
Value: 1300 (rpm)
